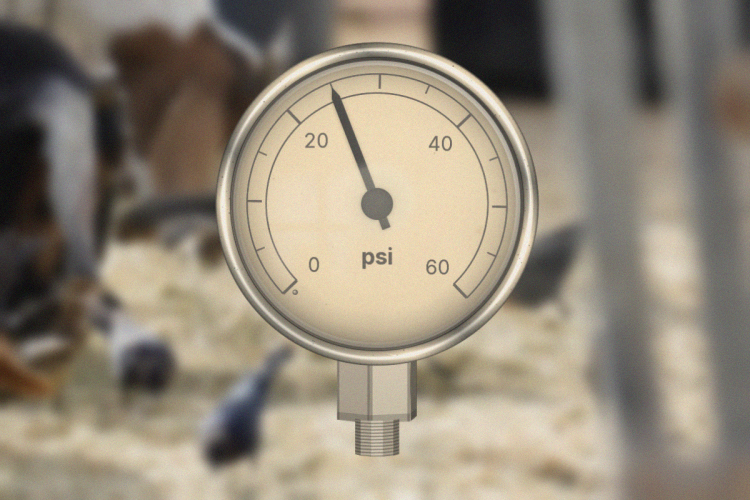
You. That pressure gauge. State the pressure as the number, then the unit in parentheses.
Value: 25 (psi)
